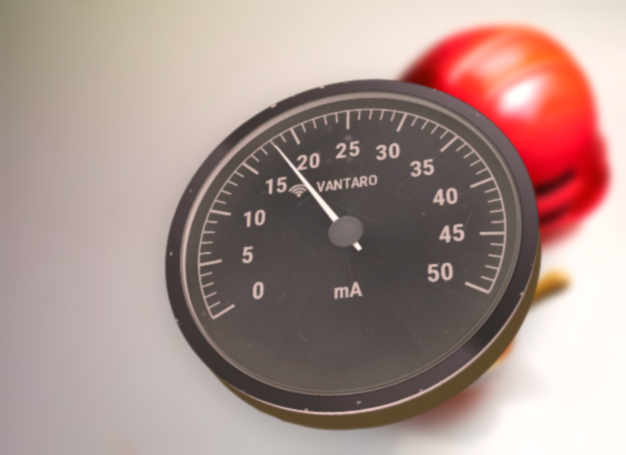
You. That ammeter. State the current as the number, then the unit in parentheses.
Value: 18 (mA)
